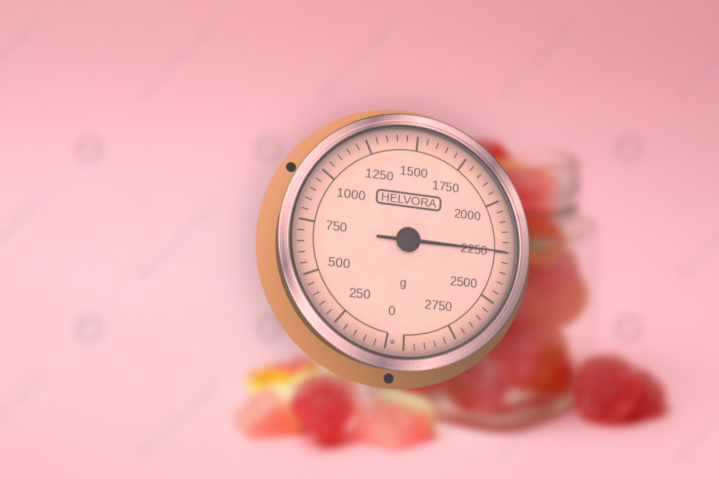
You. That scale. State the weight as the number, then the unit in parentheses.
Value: 2250 (g)
